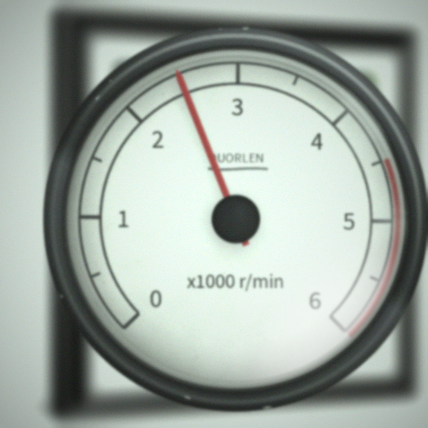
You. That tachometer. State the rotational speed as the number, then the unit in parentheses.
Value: 2500 (rpm)
